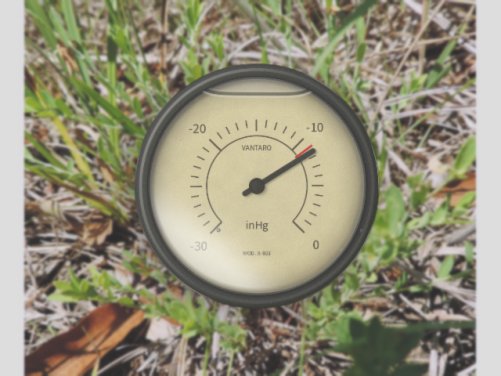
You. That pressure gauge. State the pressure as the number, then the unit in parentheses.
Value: -8.5 (inHg)
